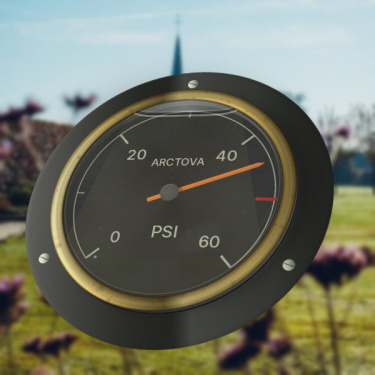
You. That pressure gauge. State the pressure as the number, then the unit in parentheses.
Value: 45 (psi)
